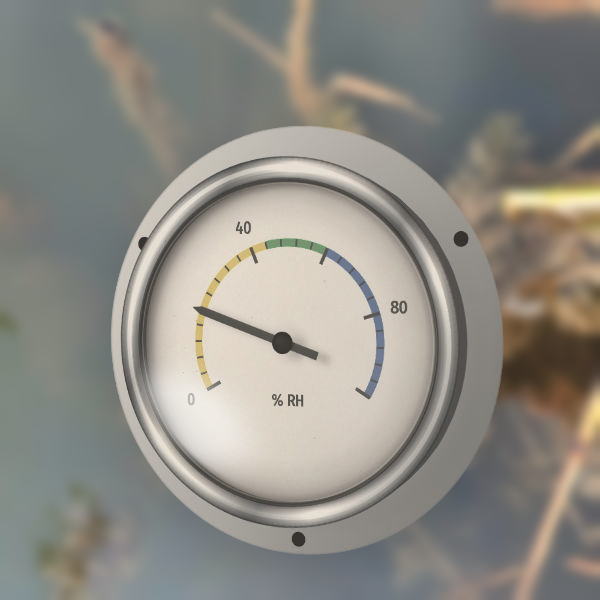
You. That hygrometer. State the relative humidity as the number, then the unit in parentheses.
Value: 20 (%)
